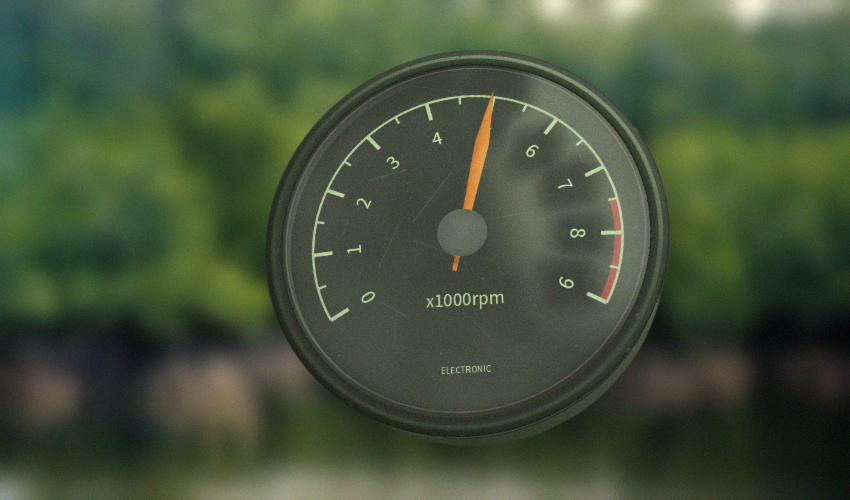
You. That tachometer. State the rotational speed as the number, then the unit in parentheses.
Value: 5000 (rpm)
